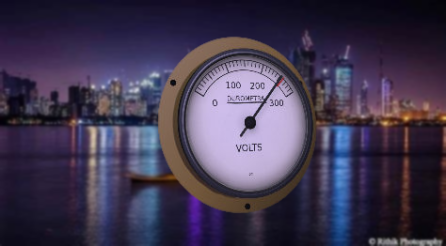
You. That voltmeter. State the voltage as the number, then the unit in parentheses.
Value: 250 (V)
